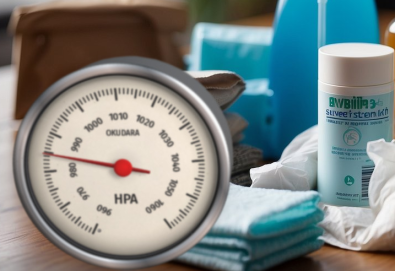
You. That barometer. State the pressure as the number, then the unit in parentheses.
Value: 985 (hPa)
